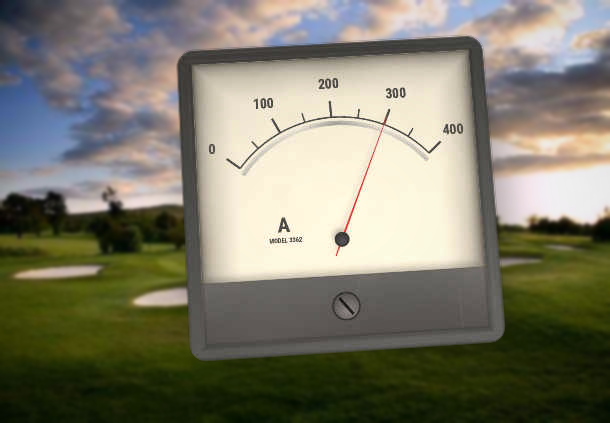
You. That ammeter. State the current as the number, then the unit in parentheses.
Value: 300 (A)
